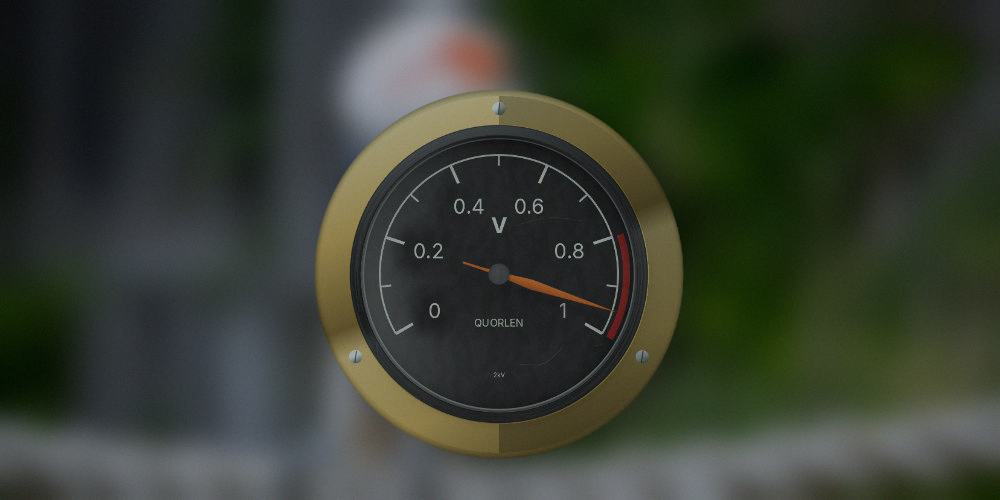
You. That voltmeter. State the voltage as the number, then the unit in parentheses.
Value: 0.95 (V)
